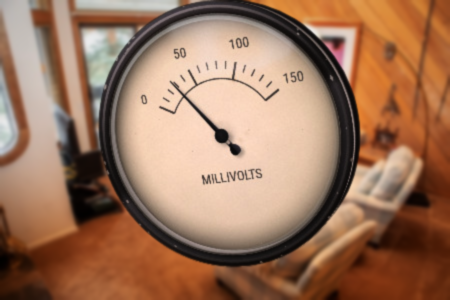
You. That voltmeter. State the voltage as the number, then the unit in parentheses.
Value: 30 (mV)
